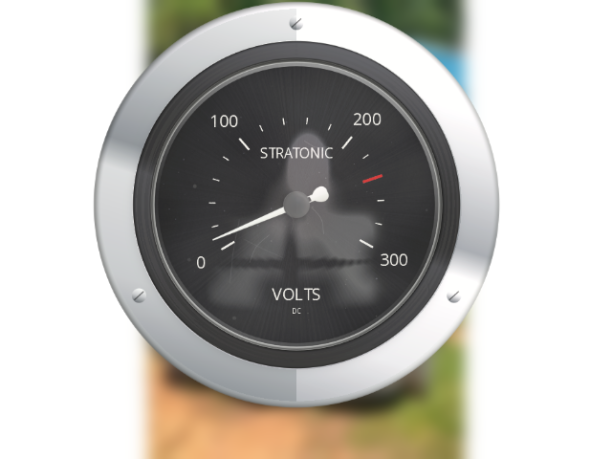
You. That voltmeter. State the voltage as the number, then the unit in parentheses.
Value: 10 (V)
